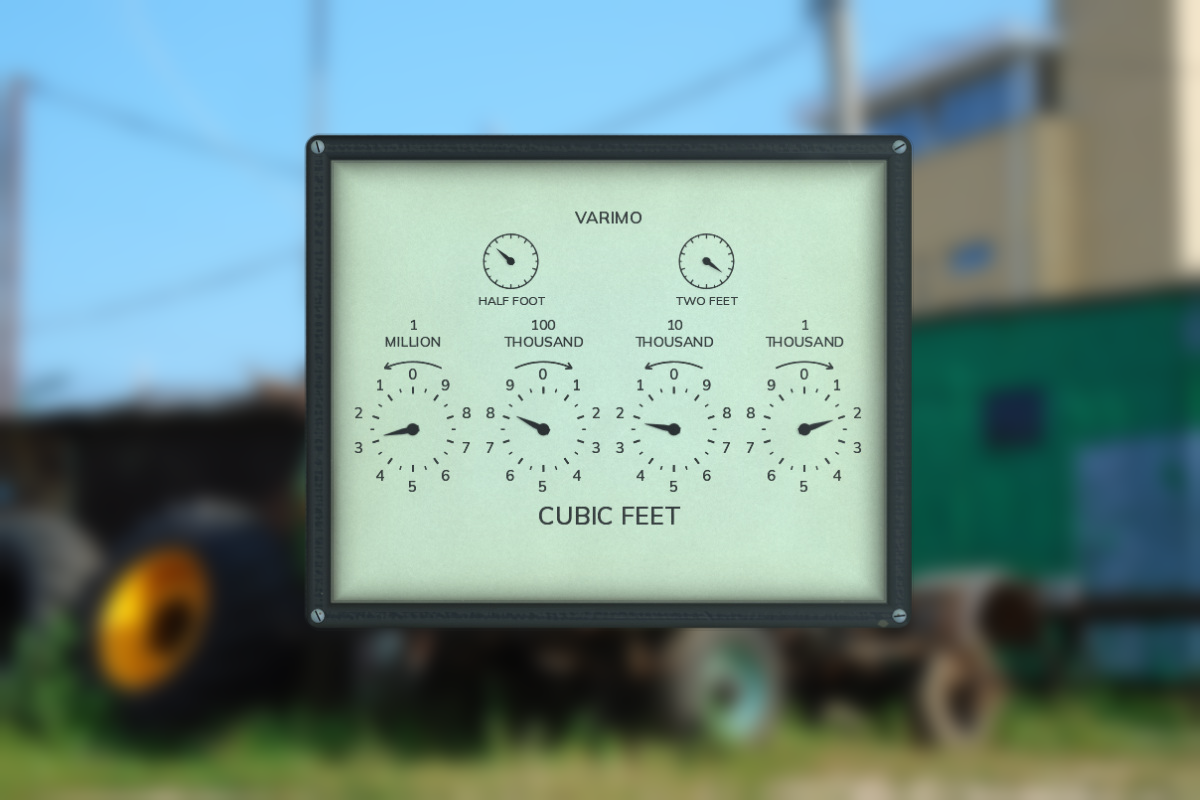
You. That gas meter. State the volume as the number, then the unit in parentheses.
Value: 282200 (ft³)
